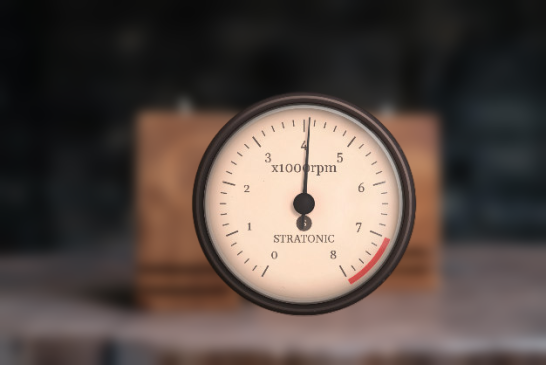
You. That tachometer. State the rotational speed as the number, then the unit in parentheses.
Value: 4100 (rpm)
